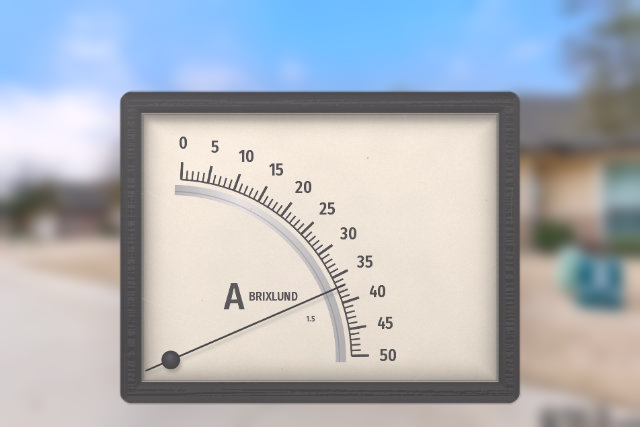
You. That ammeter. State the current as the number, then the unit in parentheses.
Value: 37 (A)
